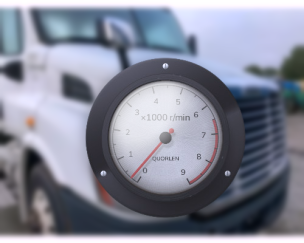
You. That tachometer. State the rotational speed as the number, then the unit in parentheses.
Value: 250 (rpm)
